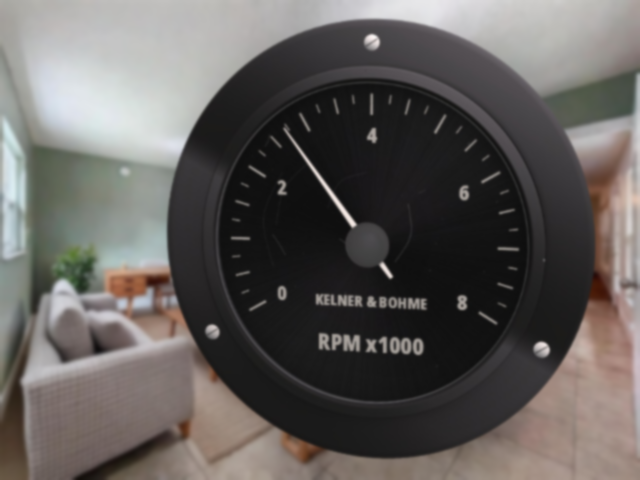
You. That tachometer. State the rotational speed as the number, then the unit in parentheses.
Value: 2750 (rpm)
